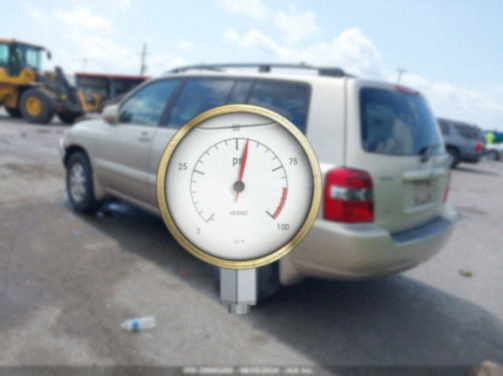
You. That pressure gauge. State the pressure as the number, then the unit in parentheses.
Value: 55 (psi)
